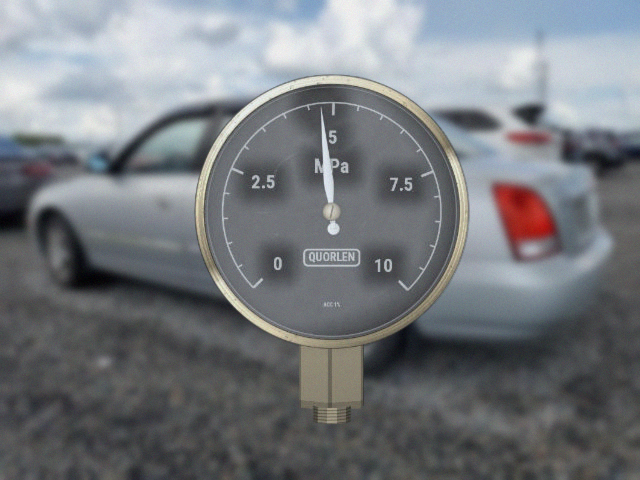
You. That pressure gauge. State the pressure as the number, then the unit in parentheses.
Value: 4.75 (MPa)
